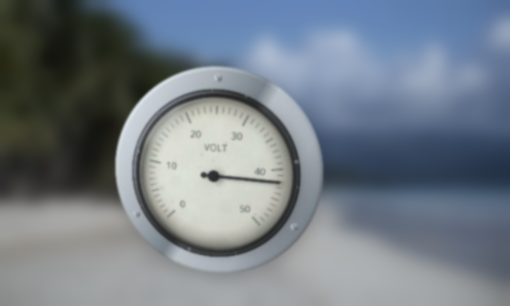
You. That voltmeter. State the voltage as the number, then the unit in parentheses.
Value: 42 (V)
